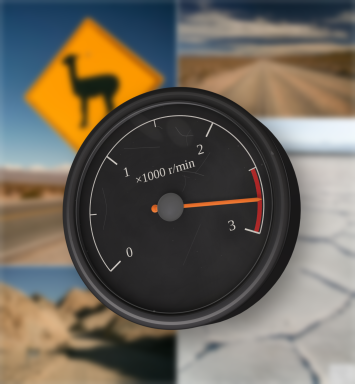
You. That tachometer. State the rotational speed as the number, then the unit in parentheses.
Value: 2750 (rpm)
